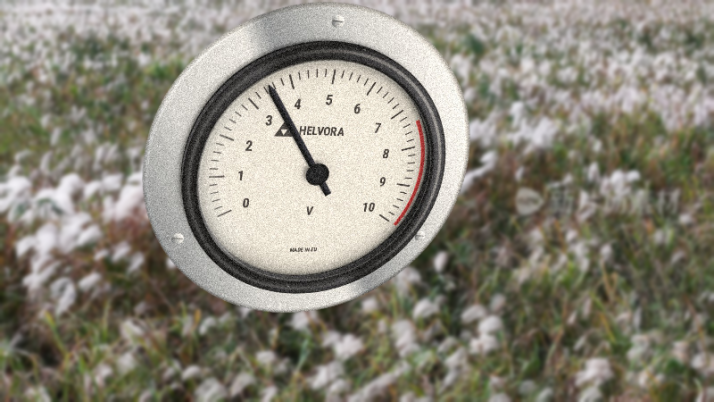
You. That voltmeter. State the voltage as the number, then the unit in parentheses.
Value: 3.5 (V)
